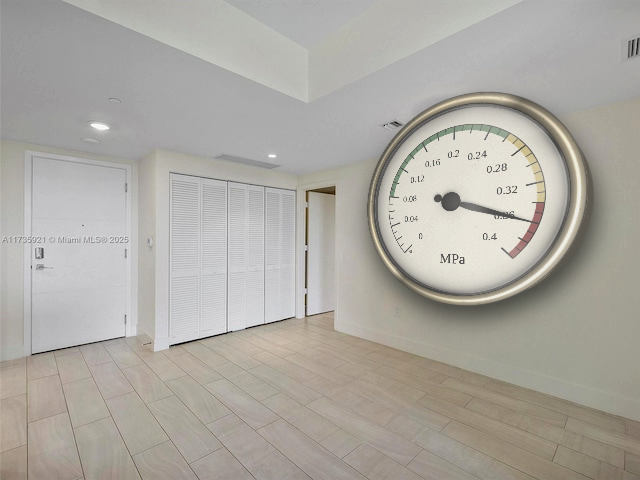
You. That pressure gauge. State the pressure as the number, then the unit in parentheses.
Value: 0.36 (MPa)
